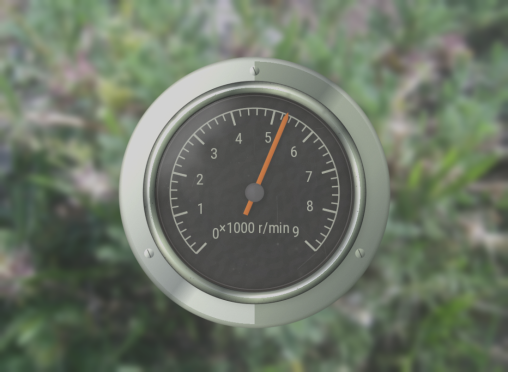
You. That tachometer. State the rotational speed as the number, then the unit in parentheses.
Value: 5300 (rpm)
